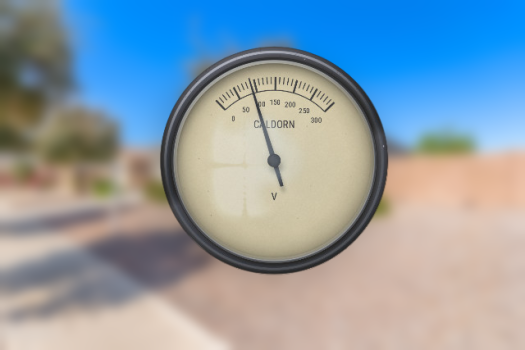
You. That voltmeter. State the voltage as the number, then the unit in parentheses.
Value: 90 (V)
